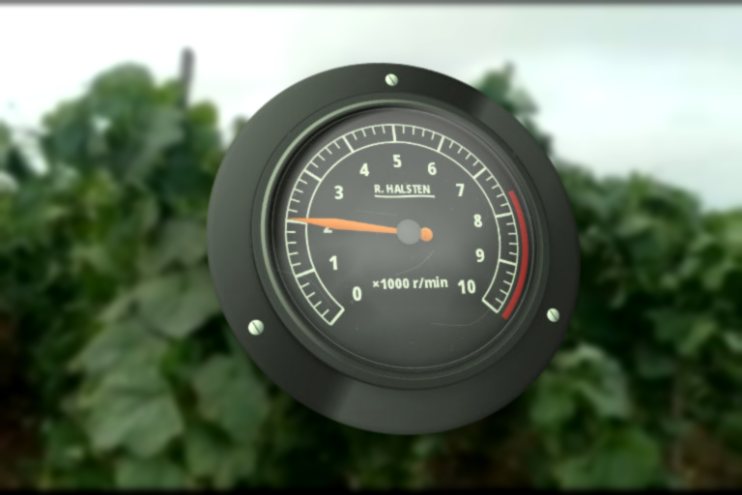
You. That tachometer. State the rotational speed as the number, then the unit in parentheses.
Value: 2000 (rpm)
